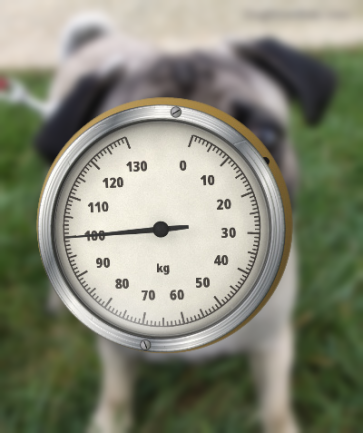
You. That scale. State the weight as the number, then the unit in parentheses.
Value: 100 (kg)
